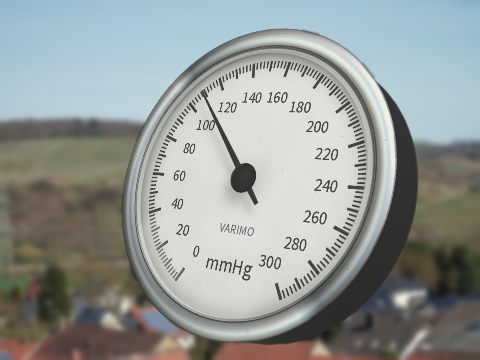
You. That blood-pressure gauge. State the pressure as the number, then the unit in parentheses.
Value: 110 (mmHg)
